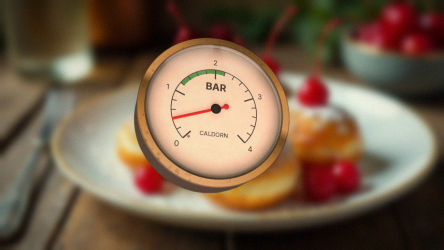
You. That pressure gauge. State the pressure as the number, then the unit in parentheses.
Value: 0.4 (bar)
